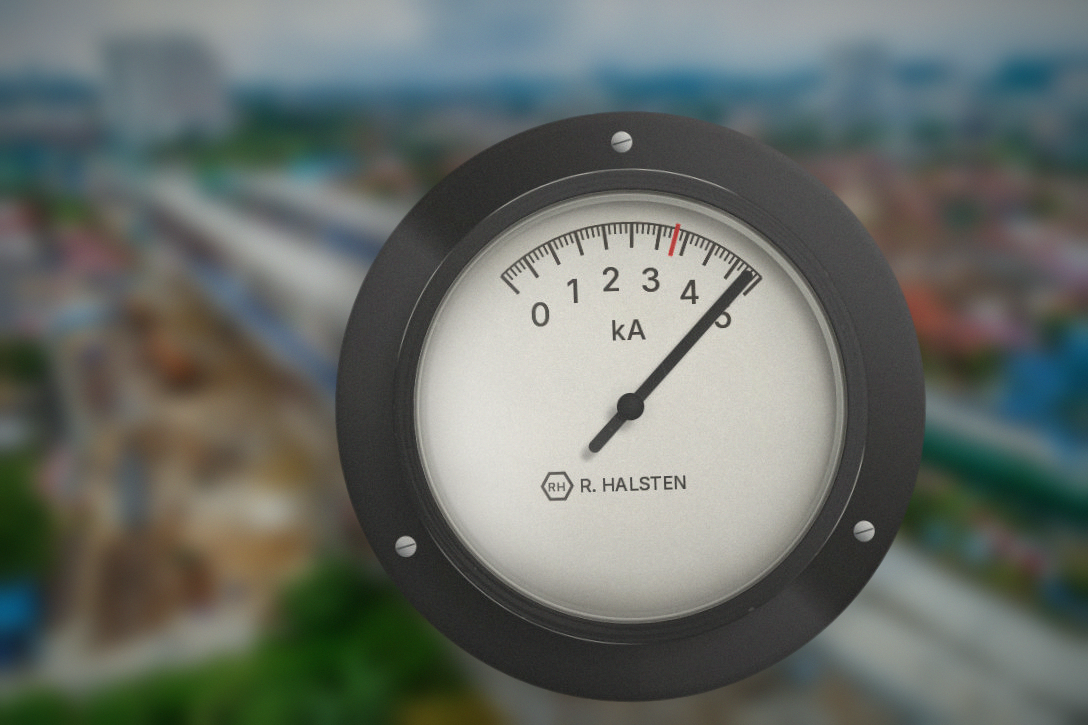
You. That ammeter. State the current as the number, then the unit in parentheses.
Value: 4.8 (kA)
